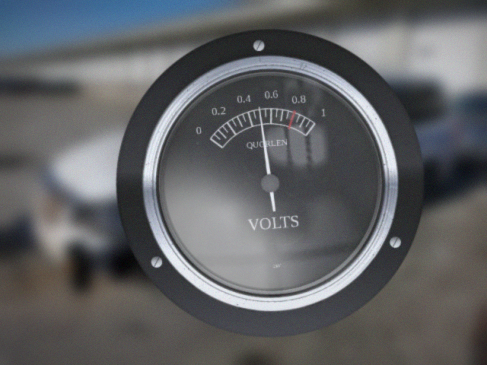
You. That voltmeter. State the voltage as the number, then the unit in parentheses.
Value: 0.5 (V)
